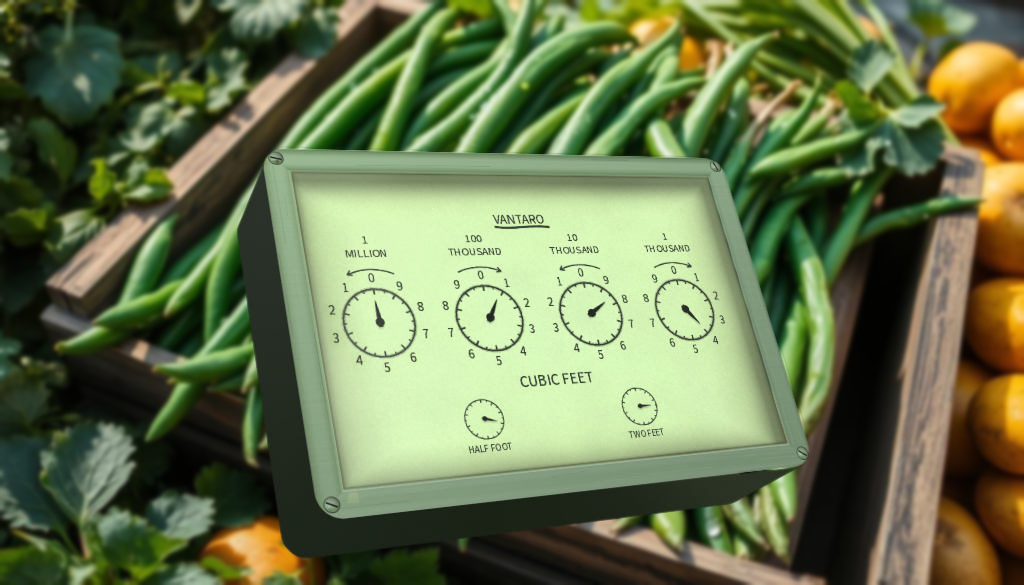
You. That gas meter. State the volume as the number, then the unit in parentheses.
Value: 8400 (ft³)
